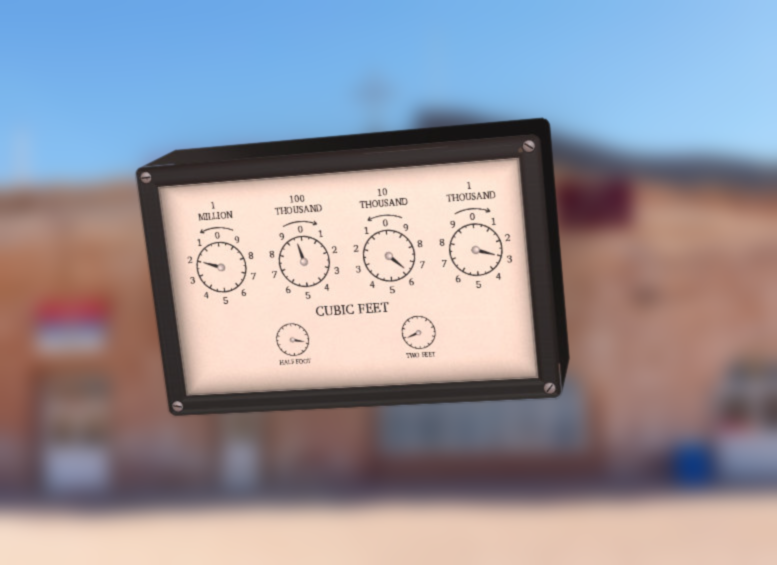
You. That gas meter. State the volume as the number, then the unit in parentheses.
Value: 196300 (ft³)
